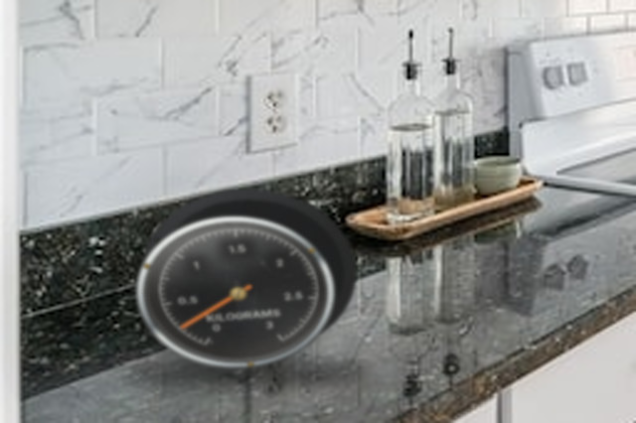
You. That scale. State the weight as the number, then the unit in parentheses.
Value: 0.25 (kg)
